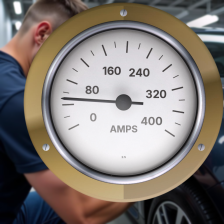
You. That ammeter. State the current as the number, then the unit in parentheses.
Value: 50 (A)
